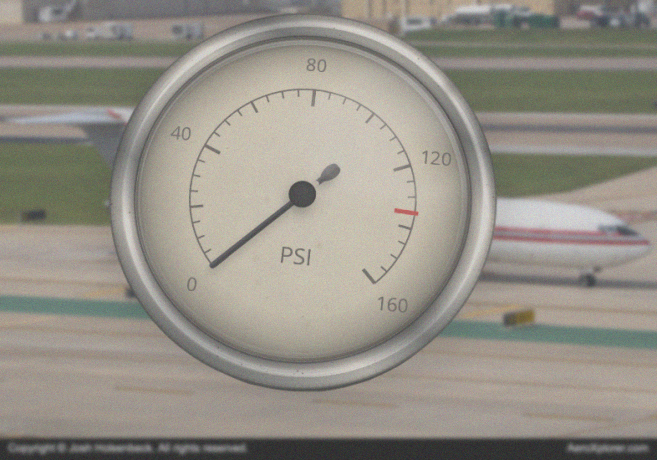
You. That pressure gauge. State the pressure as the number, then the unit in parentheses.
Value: 0 (psi)
